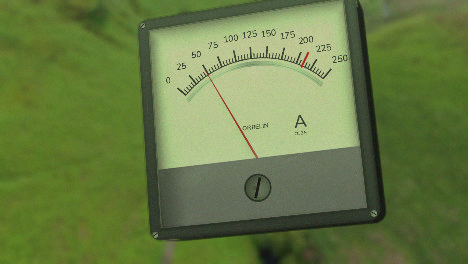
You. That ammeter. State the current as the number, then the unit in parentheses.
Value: 50 (A)
